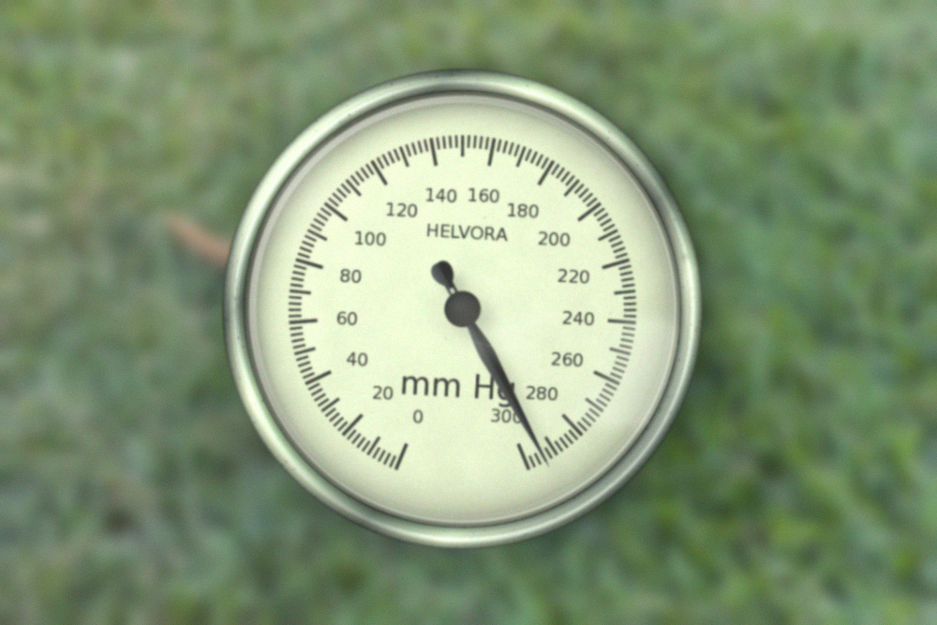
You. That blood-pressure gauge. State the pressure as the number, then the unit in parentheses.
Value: 294 (mmHg)
